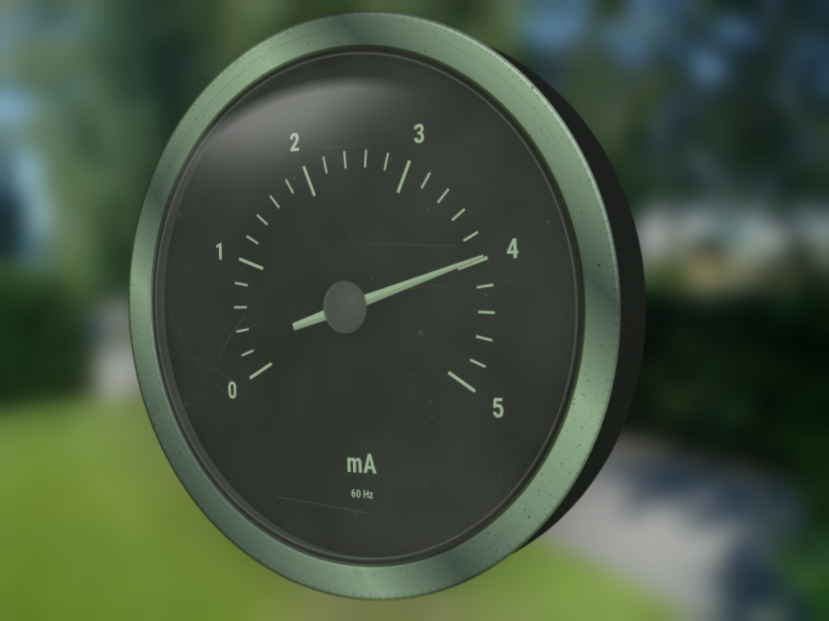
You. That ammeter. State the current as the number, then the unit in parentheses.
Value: 4 (mA)
